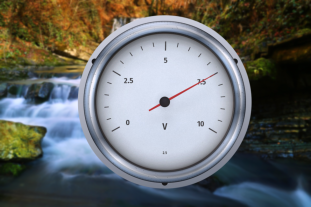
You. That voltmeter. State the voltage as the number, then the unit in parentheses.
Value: 7.5 (V)
